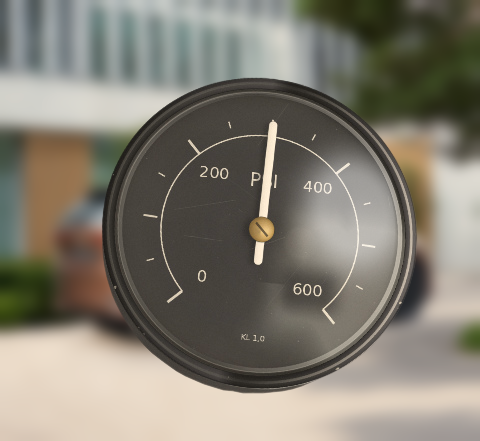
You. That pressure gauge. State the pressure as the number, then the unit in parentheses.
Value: 300 (psi)
